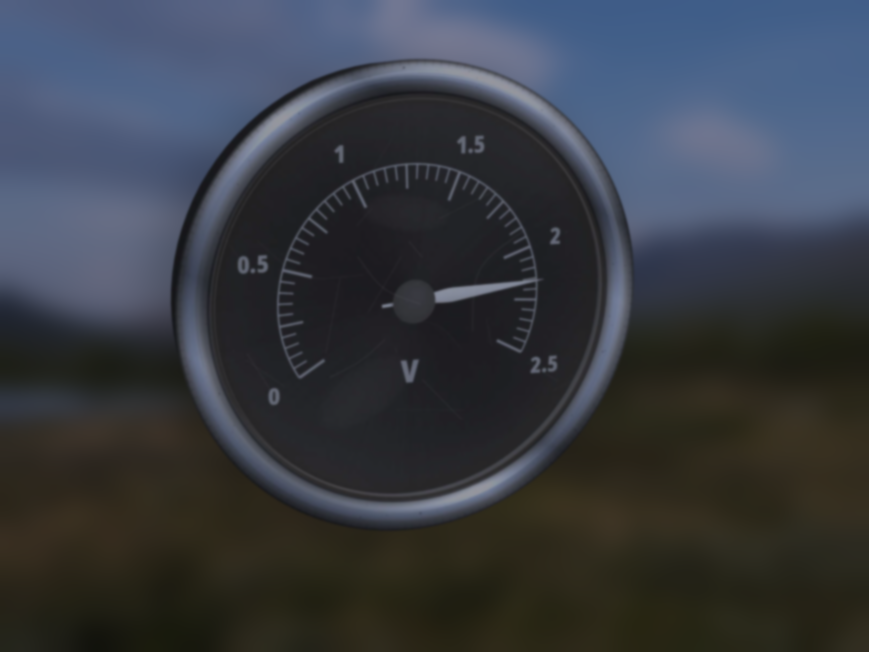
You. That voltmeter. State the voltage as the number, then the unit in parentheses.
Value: 2.15 (V)
